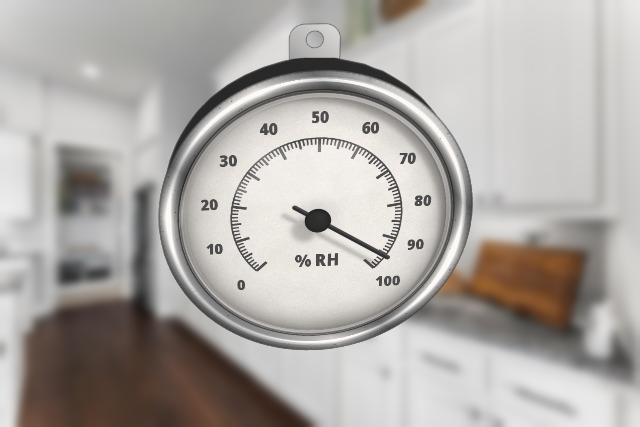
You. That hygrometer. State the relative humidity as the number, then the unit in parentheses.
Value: 95 (%)
